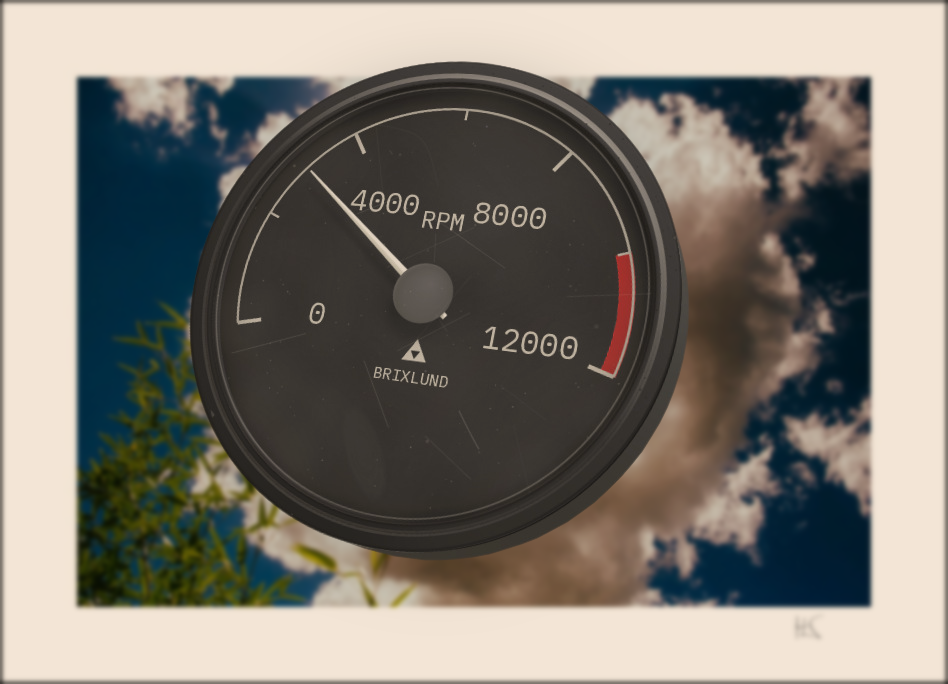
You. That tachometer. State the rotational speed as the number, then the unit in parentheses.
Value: 3000 (rpm)
